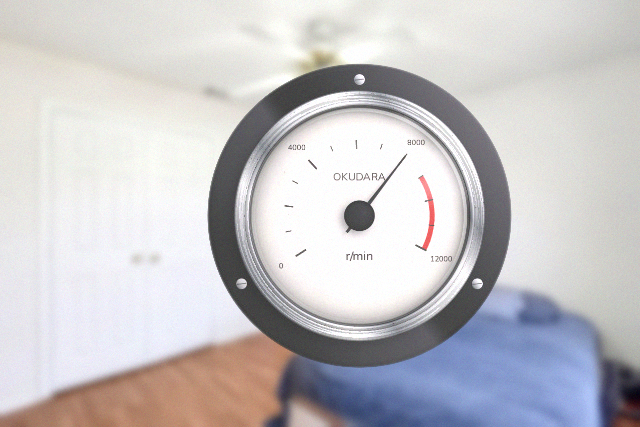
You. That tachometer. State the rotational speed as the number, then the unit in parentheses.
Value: 8000 (rpm)
